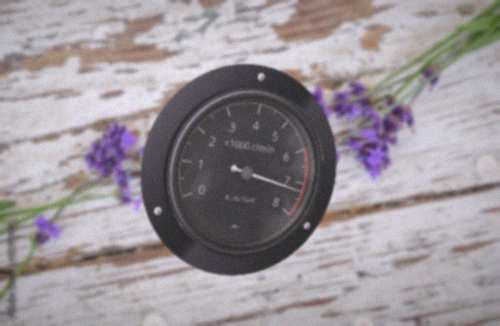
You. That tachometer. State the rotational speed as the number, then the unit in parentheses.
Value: 7250 (rpm)
